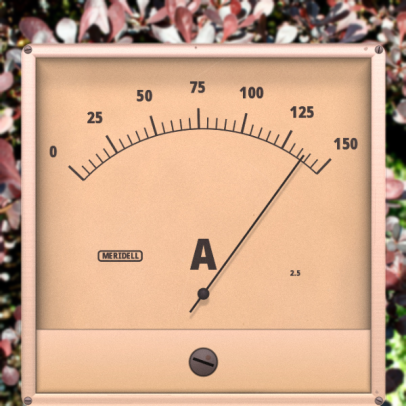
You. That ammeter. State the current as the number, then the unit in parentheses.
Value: 137.5 (A)
